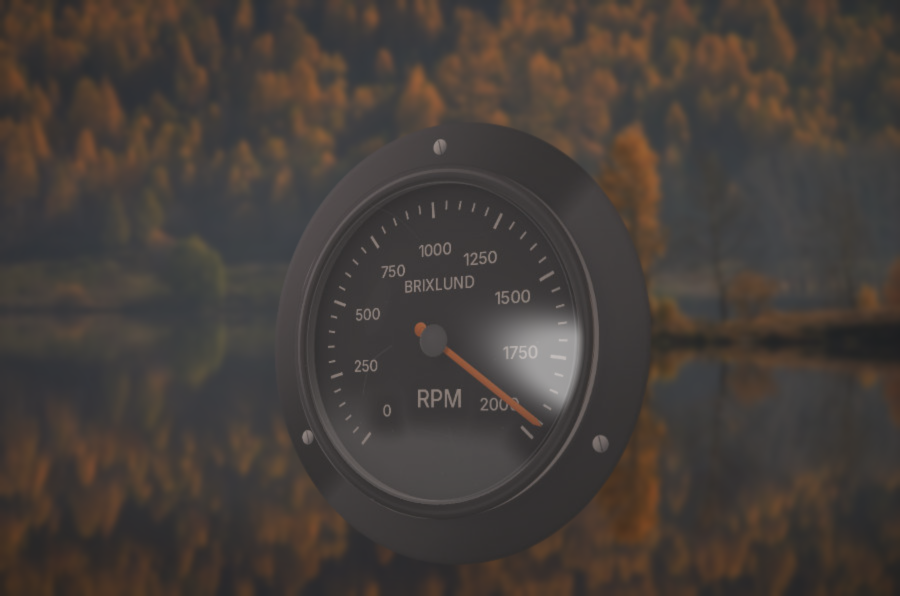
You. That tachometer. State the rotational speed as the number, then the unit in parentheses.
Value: 1950 (rpm)
